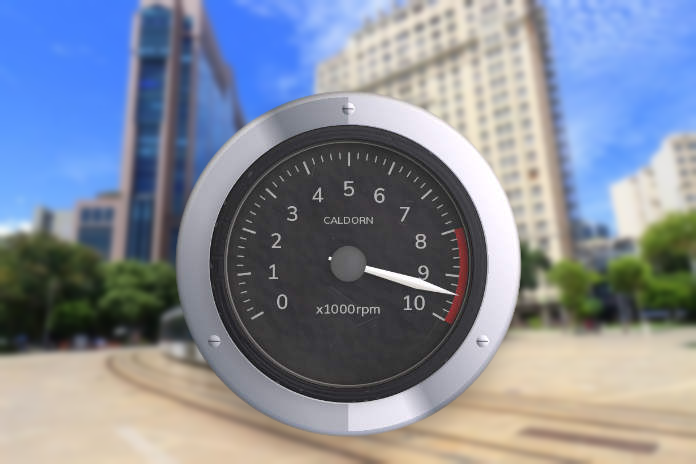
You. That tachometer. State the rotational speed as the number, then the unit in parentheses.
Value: 9400 (rpm)
